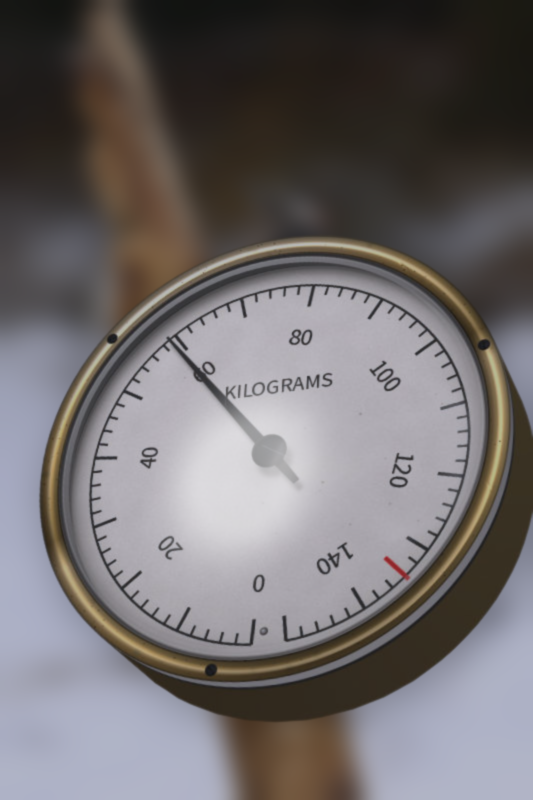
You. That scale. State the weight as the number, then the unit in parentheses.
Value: 59 (kg)
